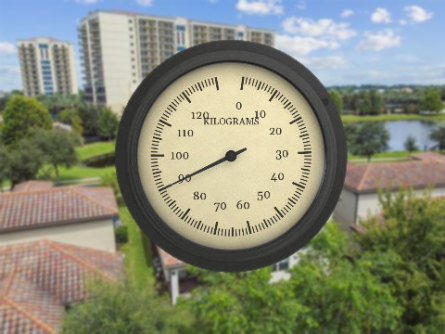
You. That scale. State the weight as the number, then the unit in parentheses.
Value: 90 (kg)
